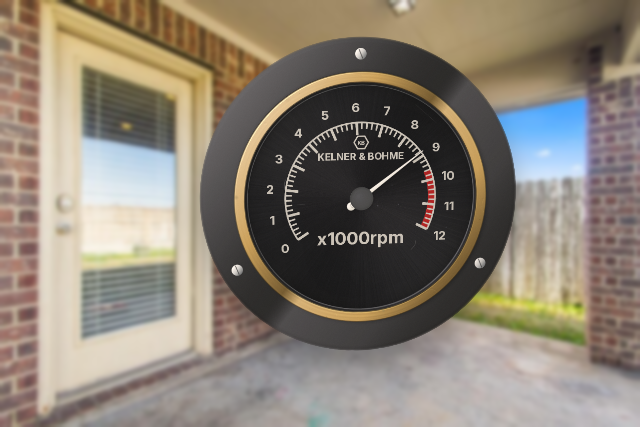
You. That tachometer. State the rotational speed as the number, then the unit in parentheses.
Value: 8800 (rpm)
